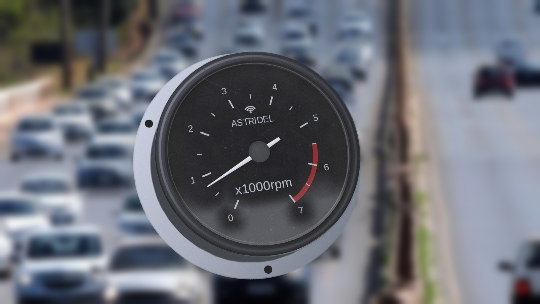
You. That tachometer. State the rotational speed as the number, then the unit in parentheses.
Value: 750 (rpm)
